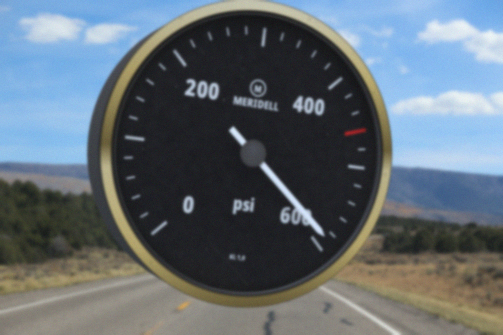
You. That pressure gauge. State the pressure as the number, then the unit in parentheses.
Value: 590 (psi)
